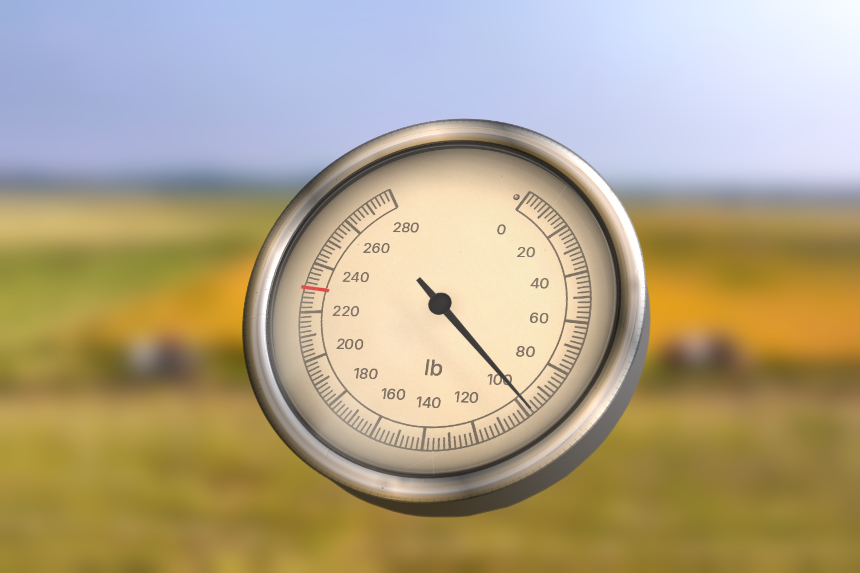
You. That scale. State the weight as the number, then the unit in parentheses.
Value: 98 (lb)
